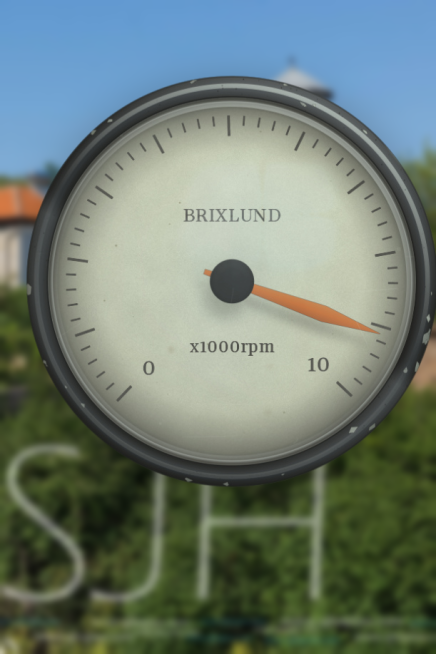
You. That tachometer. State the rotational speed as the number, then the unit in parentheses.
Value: 9100 (rpm)
